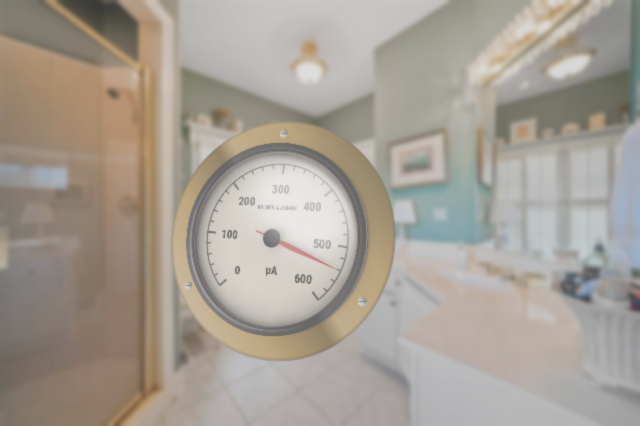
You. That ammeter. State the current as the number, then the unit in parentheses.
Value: 540 (µA)
